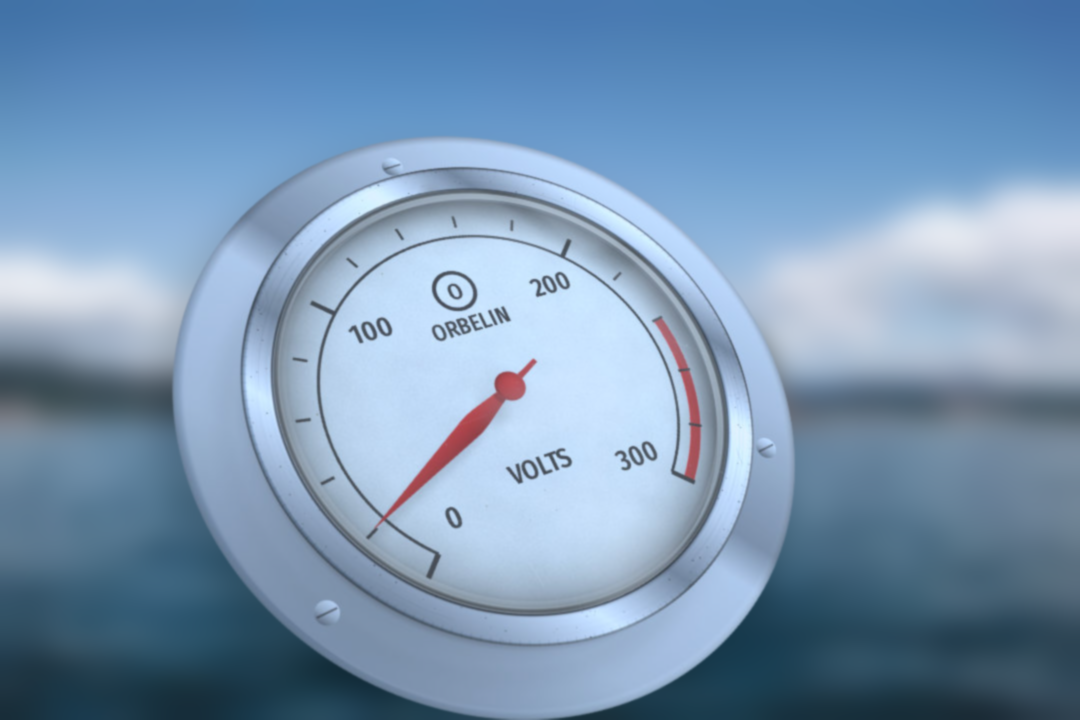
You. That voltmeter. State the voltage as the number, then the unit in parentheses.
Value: 20 (V)
